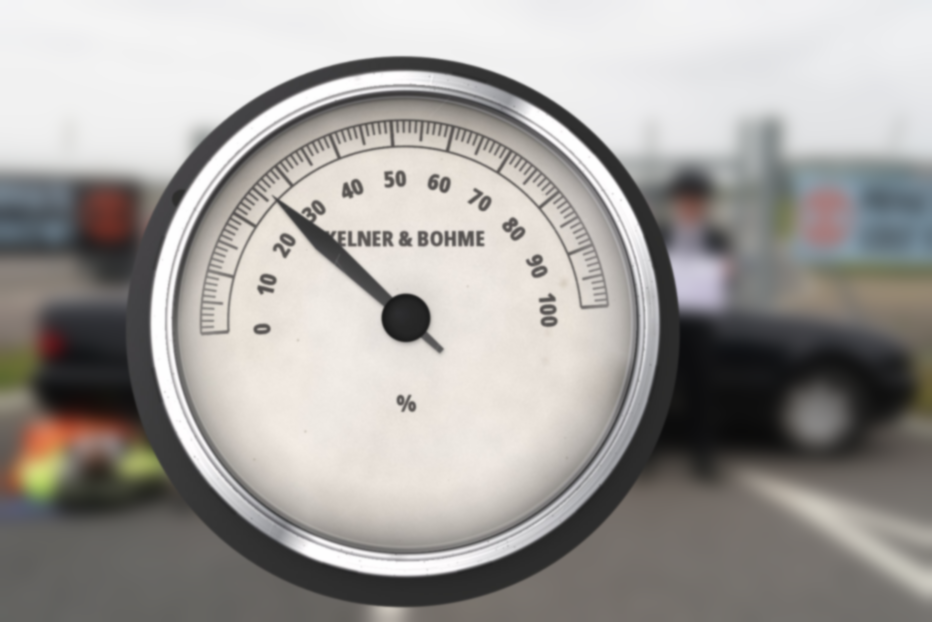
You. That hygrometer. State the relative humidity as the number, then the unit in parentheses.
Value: 26 (%)
